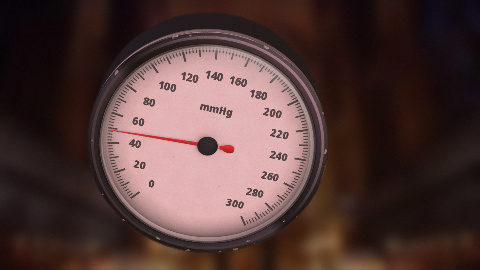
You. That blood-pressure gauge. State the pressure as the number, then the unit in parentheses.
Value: 50 (mmHg)
